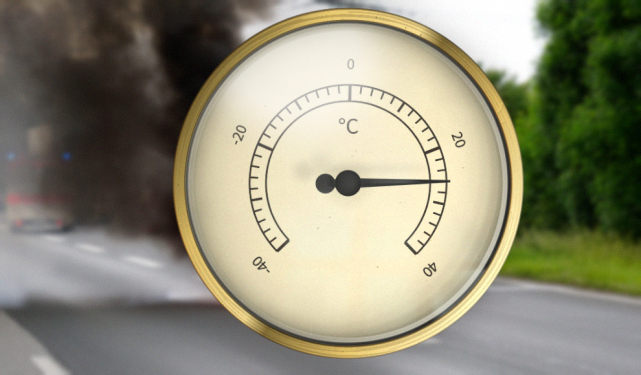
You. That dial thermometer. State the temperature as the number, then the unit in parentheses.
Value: 26 (°C)
